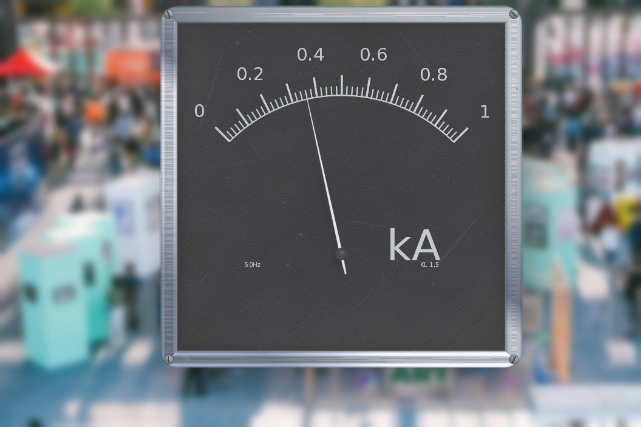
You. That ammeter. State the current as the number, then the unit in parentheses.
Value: 0.36 (kA)
